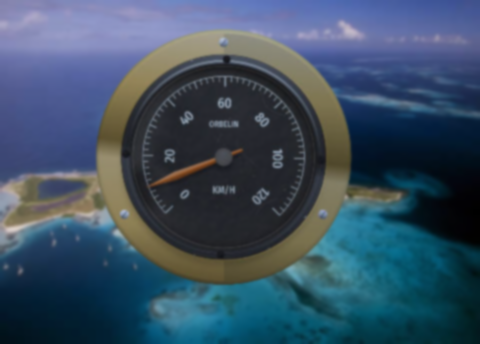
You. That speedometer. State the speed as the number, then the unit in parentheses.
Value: 10 (km/h)
